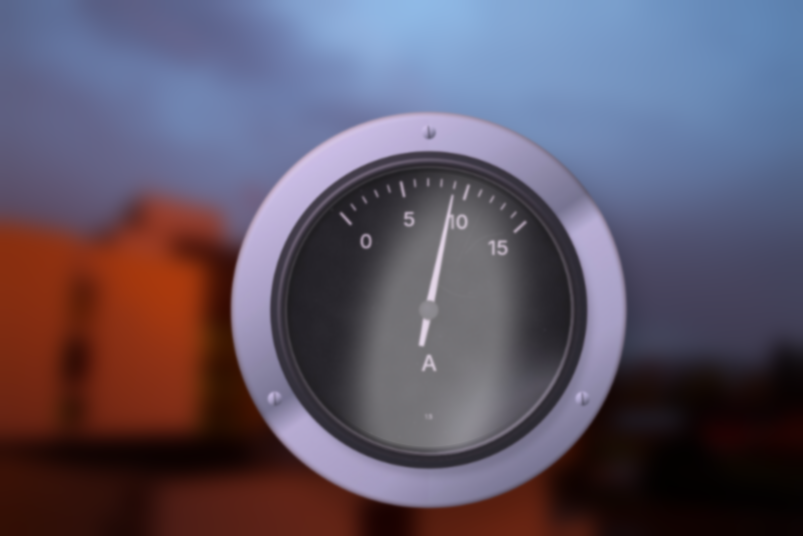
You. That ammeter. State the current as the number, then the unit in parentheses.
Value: 9 (A)
